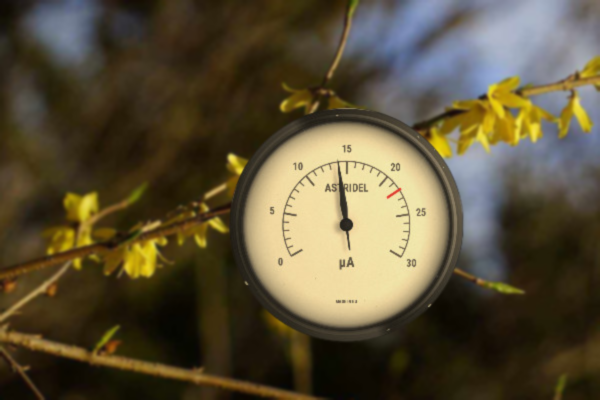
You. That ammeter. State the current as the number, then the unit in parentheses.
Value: 14 (µA)
